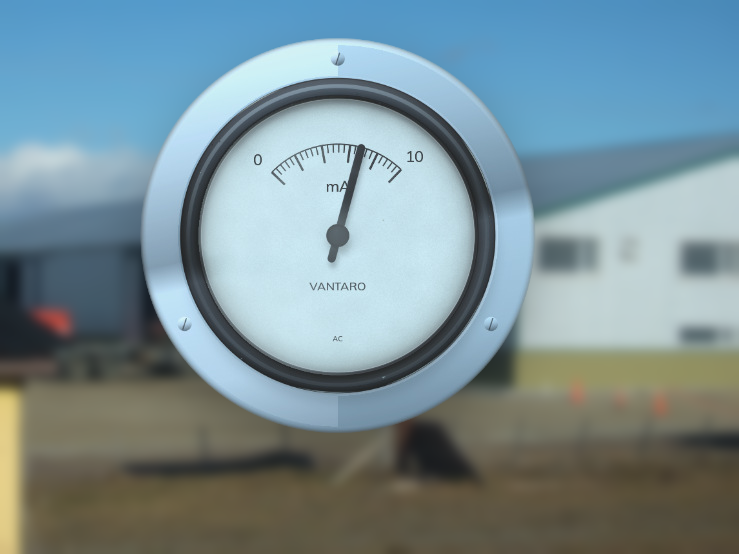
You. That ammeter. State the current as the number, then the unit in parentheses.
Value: 6.8 (mA)
